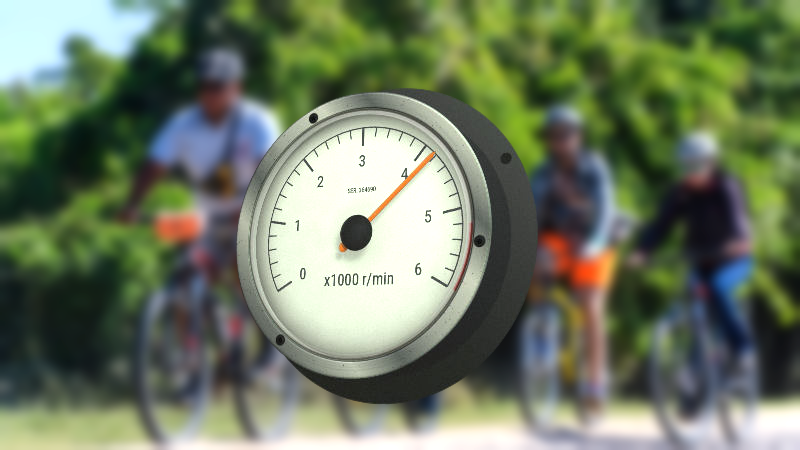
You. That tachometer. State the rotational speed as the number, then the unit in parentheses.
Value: 4200 (rpm)
